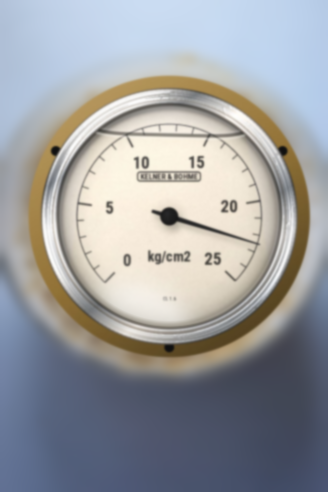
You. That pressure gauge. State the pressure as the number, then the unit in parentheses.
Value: 22.5 (kg/cm²)
